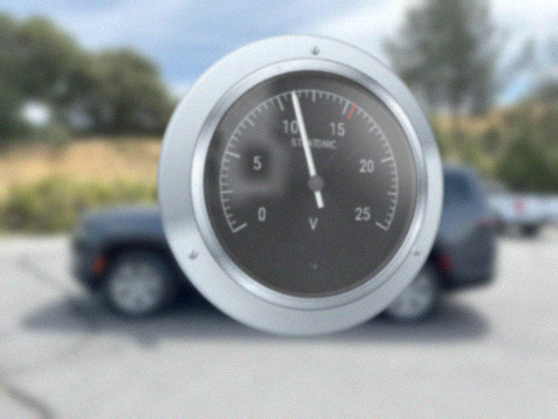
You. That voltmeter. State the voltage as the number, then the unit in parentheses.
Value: 11 (V)
